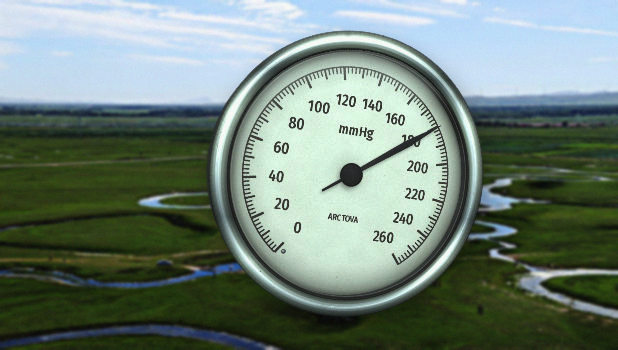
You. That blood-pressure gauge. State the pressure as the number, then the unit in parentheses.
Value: 180 (mmHg)
